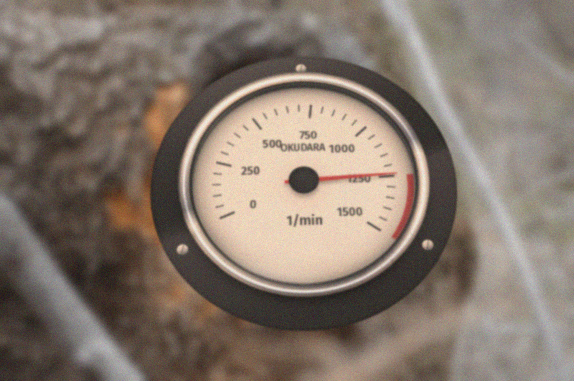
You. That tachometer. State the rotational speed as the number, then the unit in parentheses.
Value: 1250 (rpm)
